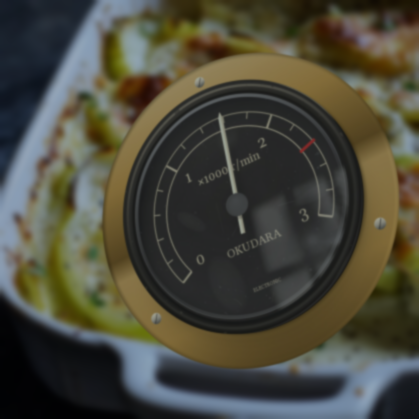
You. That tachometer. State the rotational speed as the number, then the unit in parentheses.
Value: 1600 (rpm)
